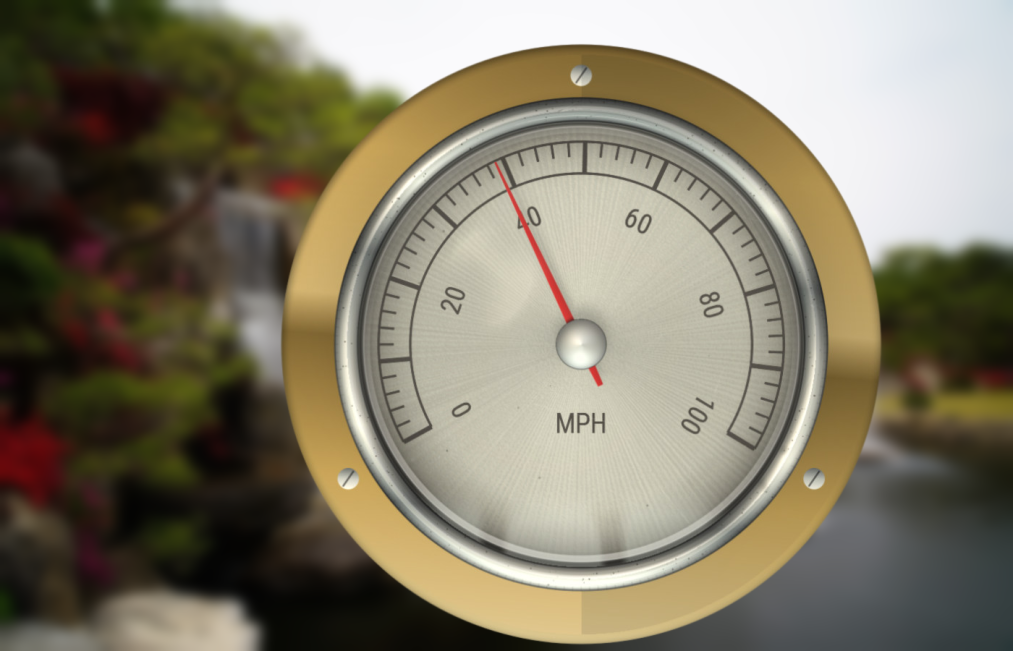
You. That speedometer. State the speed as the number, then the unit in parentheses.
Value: 39 (mph)
